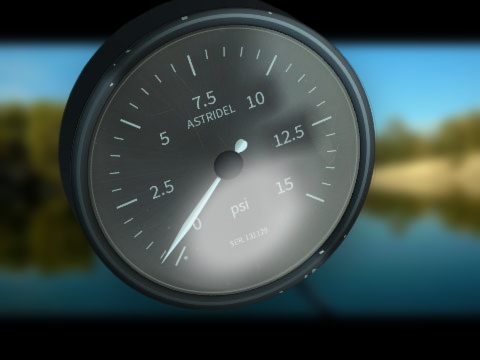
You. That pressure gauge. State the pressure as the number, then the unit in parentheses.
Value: 0.5 (psi)
